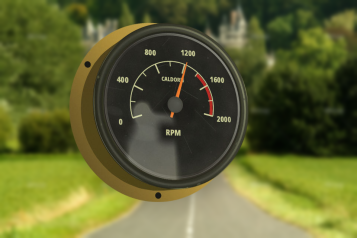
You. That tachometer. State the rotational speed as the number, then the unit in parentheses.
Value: 1200 (rpm)
